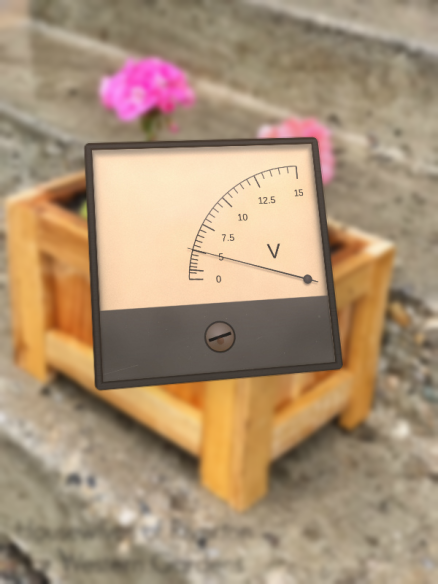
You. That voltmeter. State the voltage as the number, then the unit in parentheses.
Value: 5 (V)
